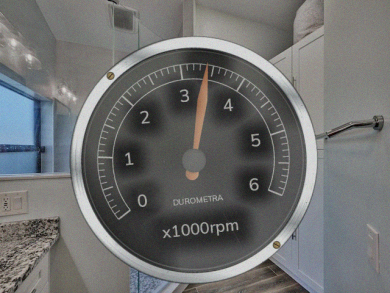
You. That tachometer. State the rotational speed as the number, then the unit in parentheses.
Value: 3400 (rpm)
